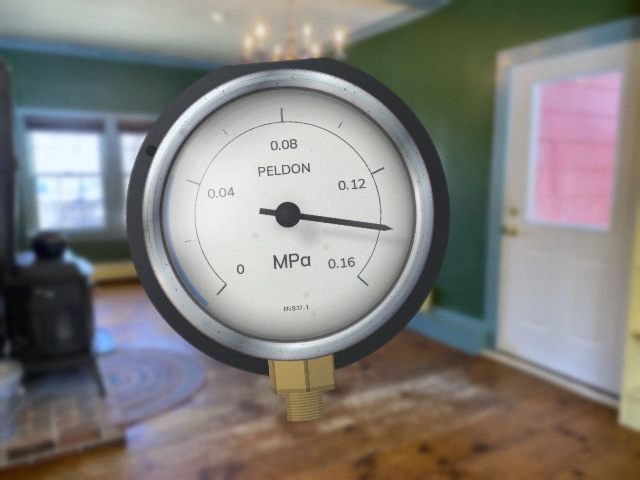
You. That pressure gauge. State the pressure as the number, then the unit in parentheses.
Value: 0.14 (MPa)
